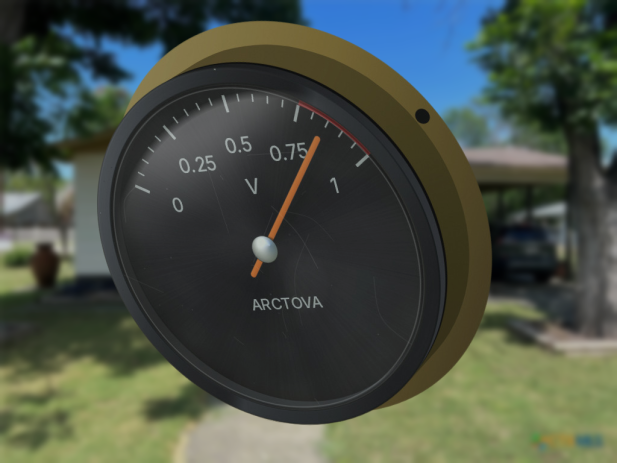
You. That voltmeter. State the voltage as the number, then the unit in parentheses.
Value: 0.85 (V)
